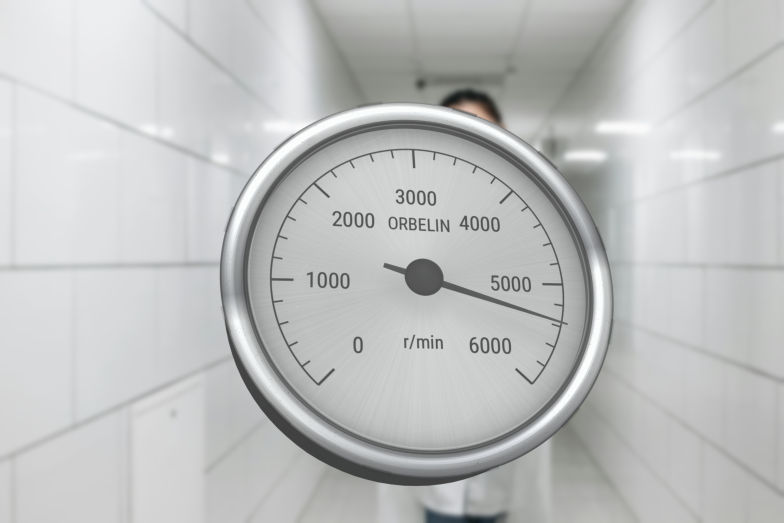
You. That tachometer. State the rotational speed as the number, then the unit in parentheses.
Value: 5400 (rpm)
